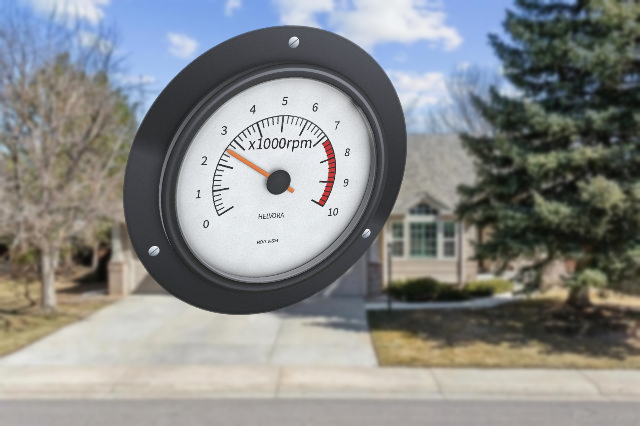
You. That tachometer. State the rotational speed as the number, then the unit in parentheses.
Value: 2600 (rpm)
